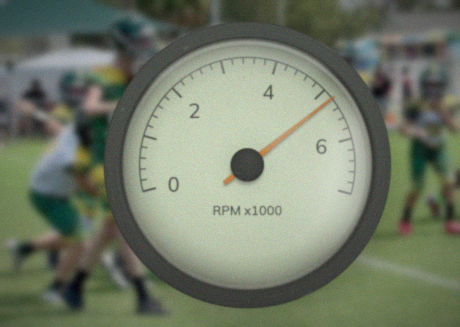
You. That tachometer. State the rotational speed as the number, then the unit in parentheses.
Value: 5200 (rpm)
